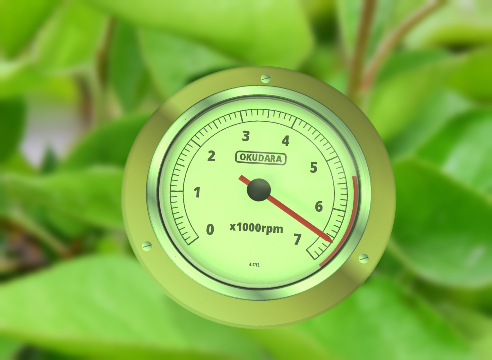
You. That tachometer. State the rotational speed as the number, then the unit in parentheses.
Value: 6600 (rpm)
